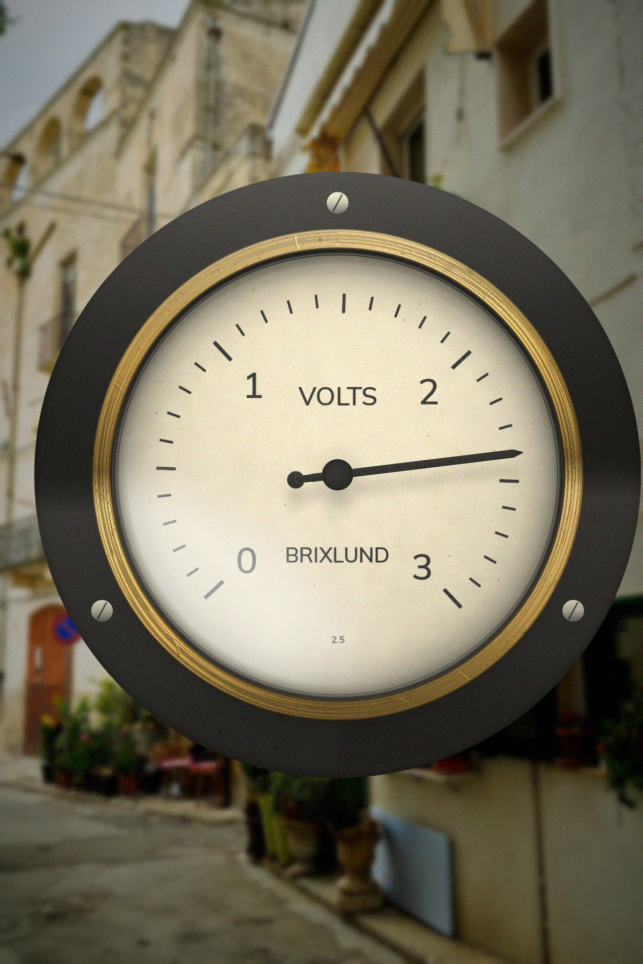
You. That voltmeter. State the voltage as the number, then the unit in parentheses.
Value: 2.4 (V)
